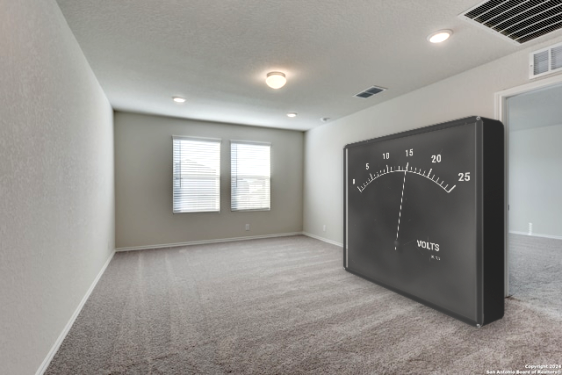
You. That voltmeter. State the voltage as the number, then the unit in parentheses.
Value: 15 (V)
